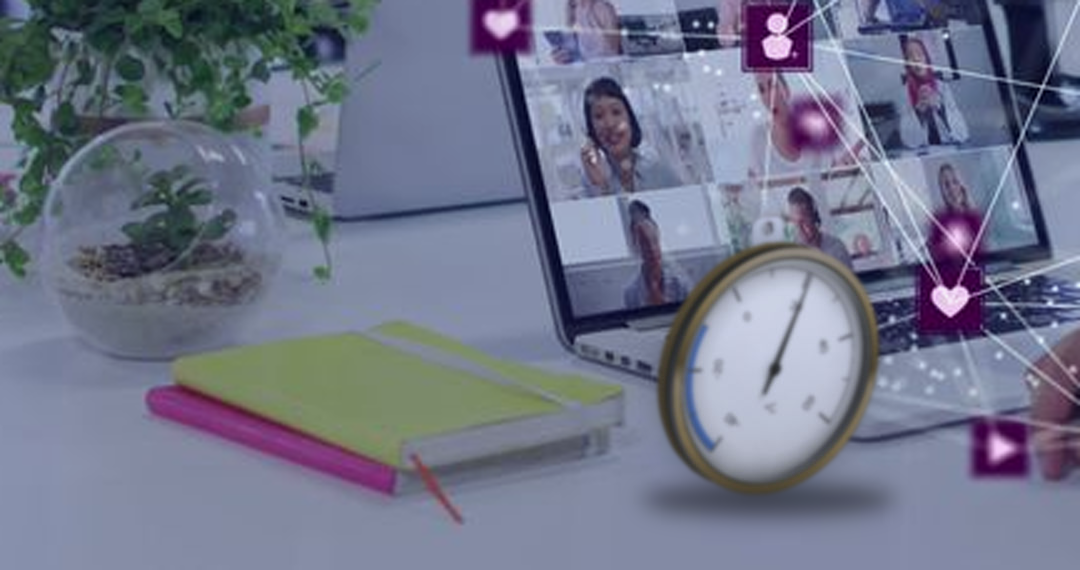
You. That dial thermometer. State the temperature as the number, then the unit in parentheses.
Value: 20 (°C)
